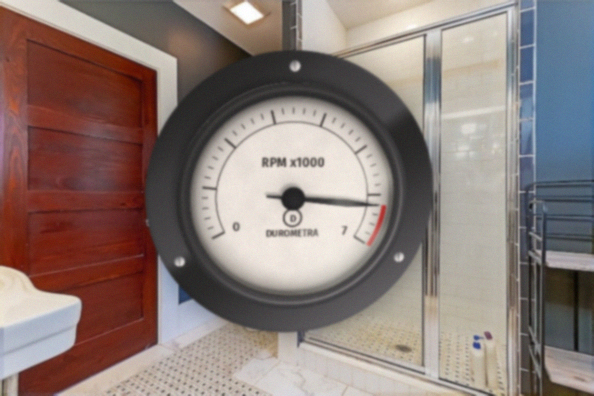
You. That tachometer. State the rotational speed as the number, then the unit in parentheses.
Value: 6200 (rpm)
